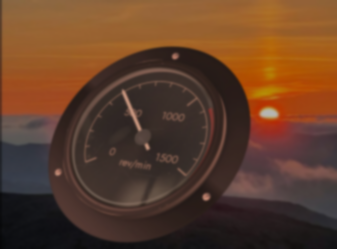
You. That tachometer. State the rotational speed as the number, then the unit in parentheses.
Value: 500 (rpm)
